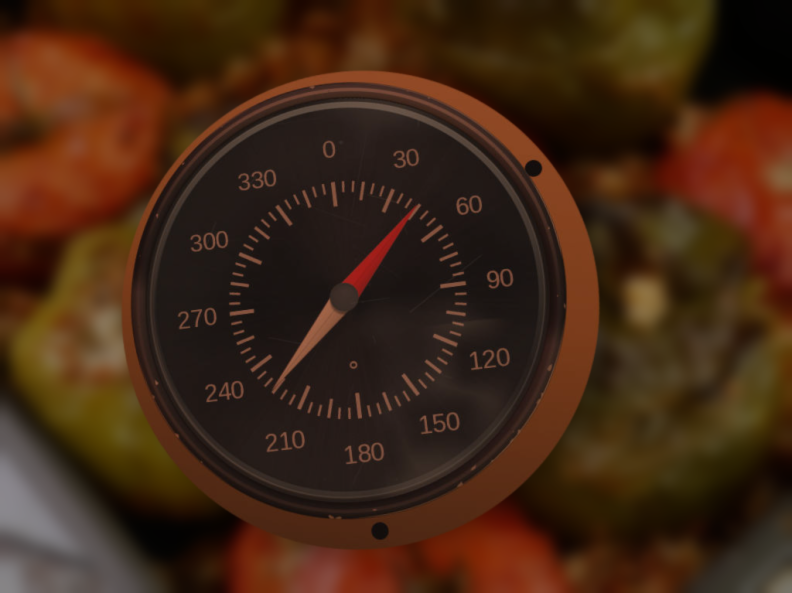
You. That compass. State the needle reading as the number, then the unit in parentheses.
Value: 45 (°)
